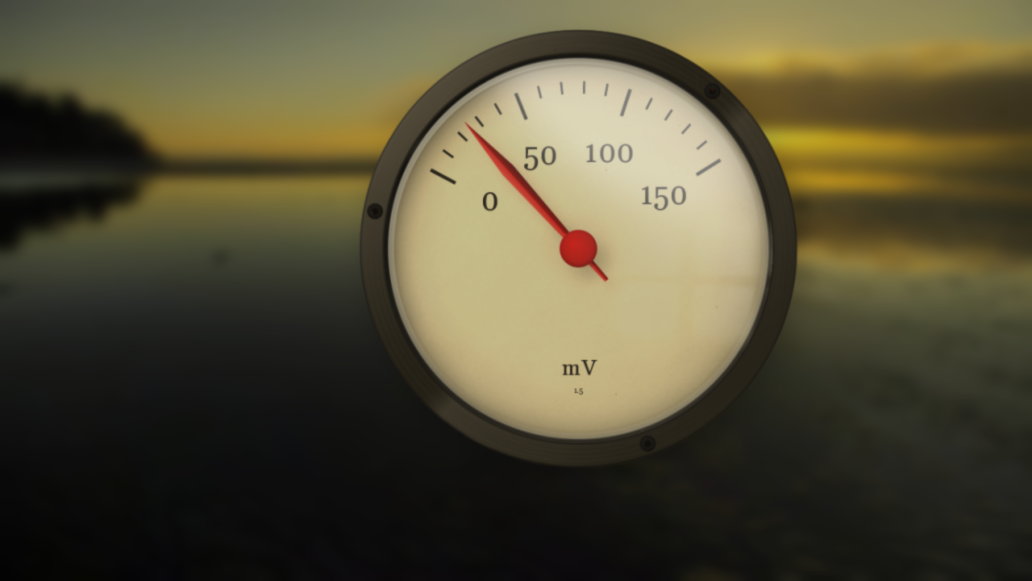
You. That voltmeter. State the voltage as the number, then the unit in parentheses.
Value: 25 (mV)
